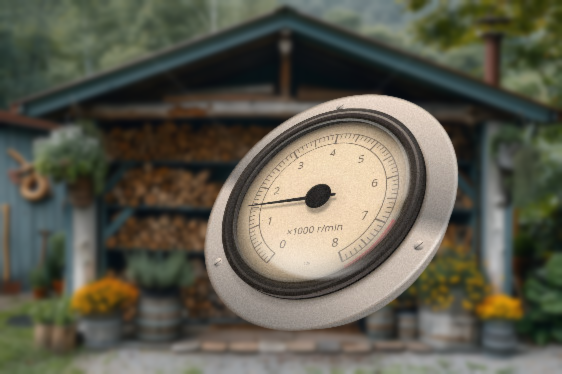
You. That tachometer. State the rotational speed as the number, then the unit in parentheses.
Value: 1500 (rpm)
